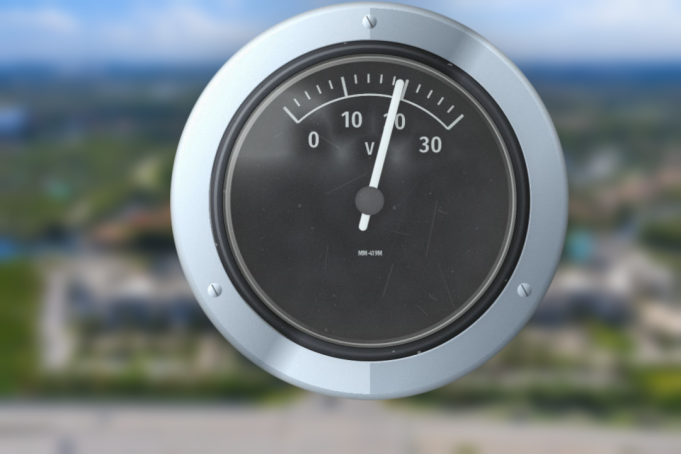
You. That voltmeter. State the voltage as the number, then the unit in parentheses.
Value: 19 (V)
